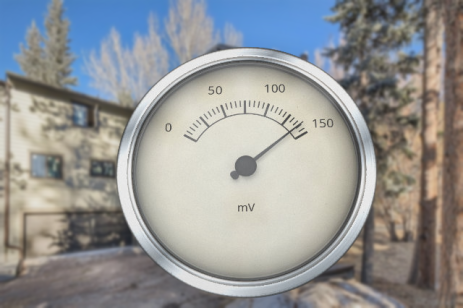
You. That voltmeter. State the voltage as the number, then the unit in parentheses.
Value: 140 (mV)
